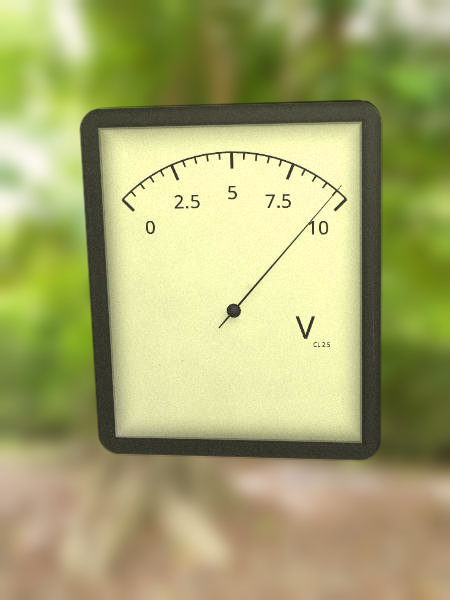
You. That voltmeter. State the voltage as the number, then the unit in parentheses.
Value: 9.5 (V)
